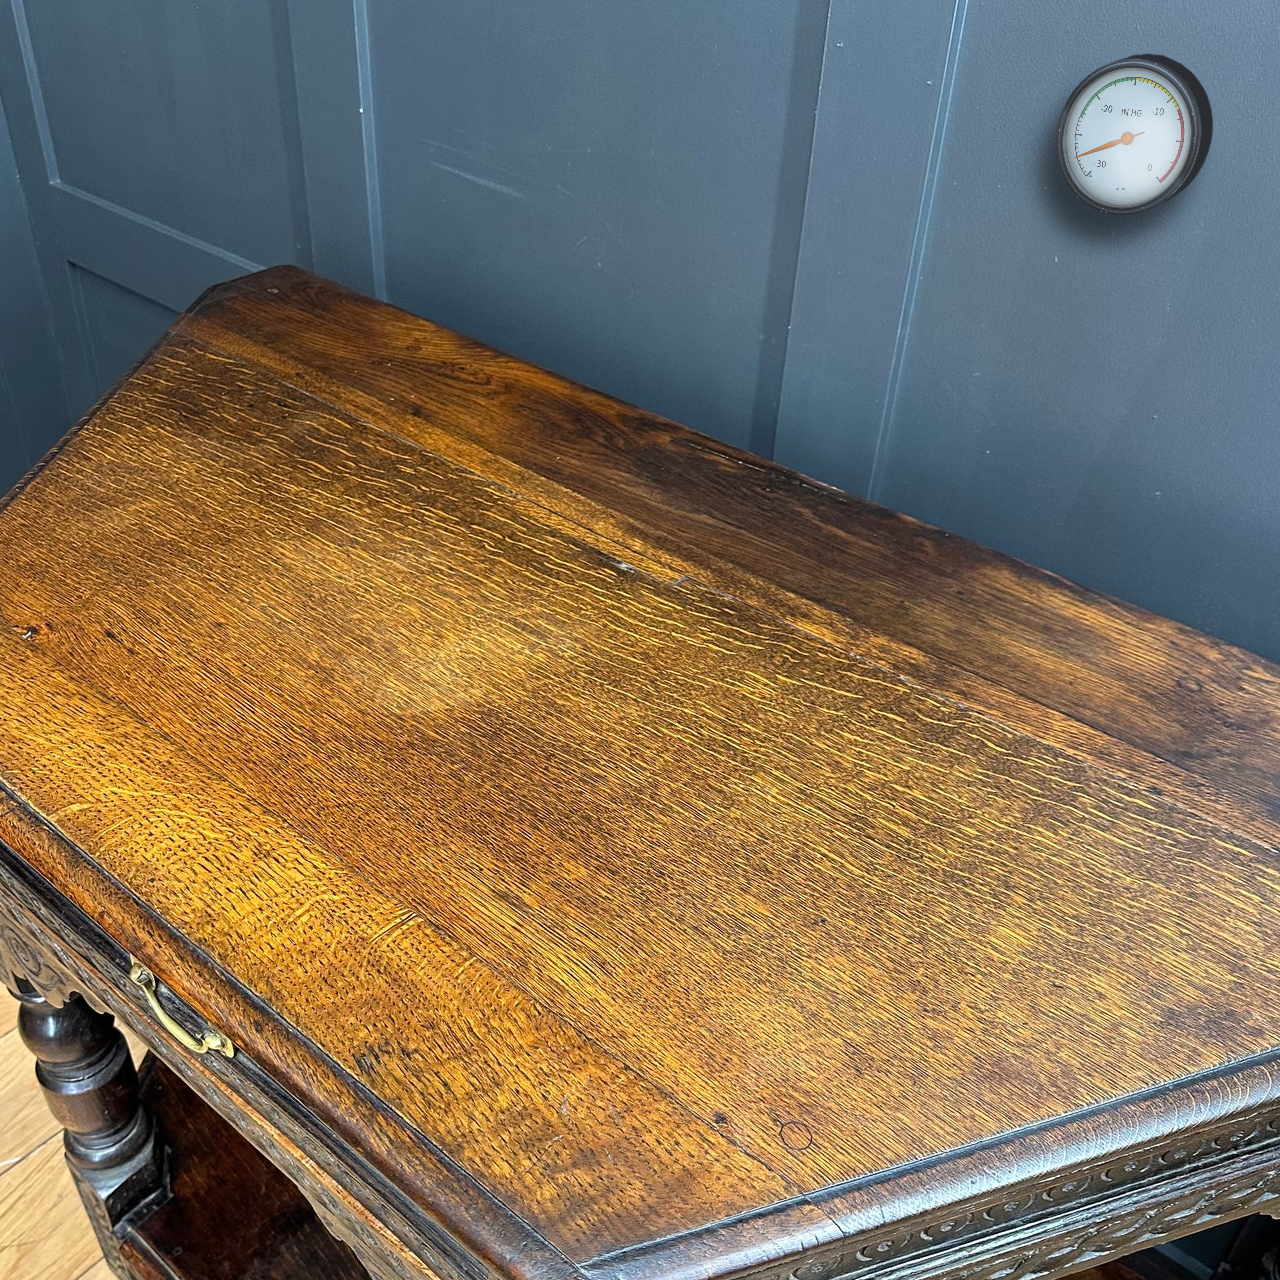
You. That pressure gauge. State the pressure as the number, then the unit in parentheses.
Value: -27.5 (inHg)
